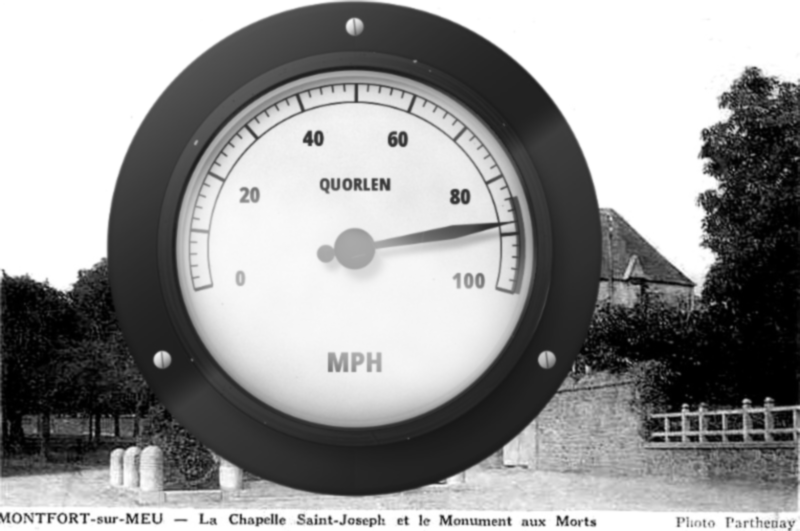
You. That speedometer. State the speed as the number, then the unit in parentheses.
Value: 88 (mph)
